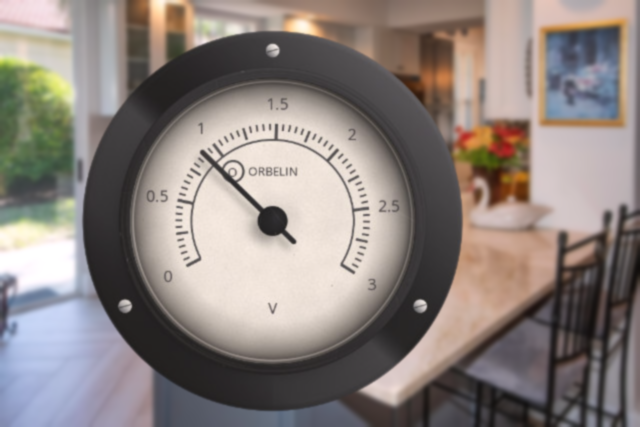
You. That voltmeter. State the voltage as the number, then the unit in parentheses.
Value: 0.9 (V)
